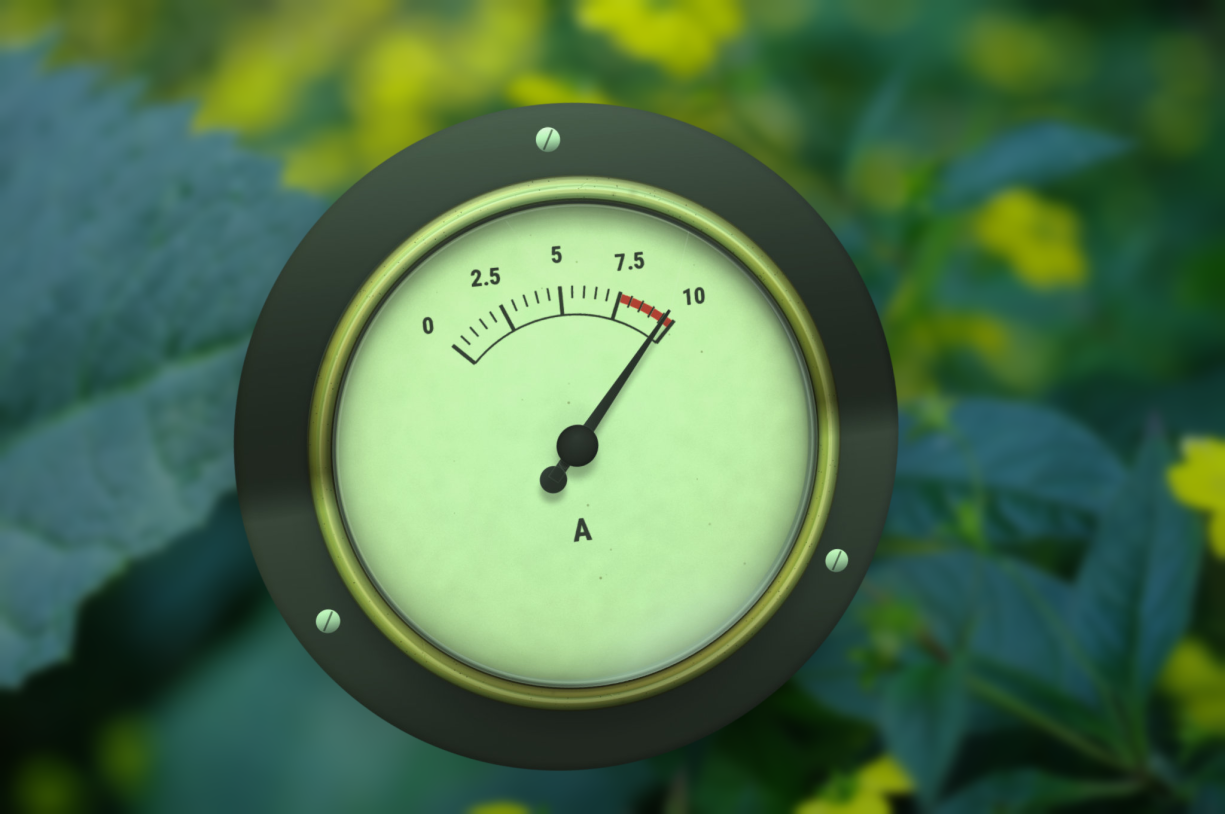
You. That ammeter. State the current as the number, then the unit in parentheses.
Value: 9.5 (A)
